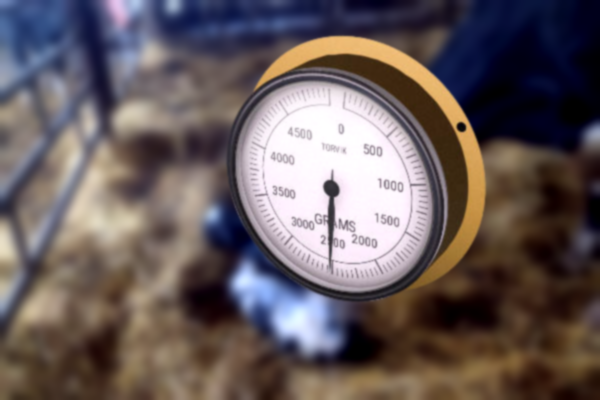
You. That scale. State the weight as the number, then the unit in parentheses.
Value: 2500 (g)
